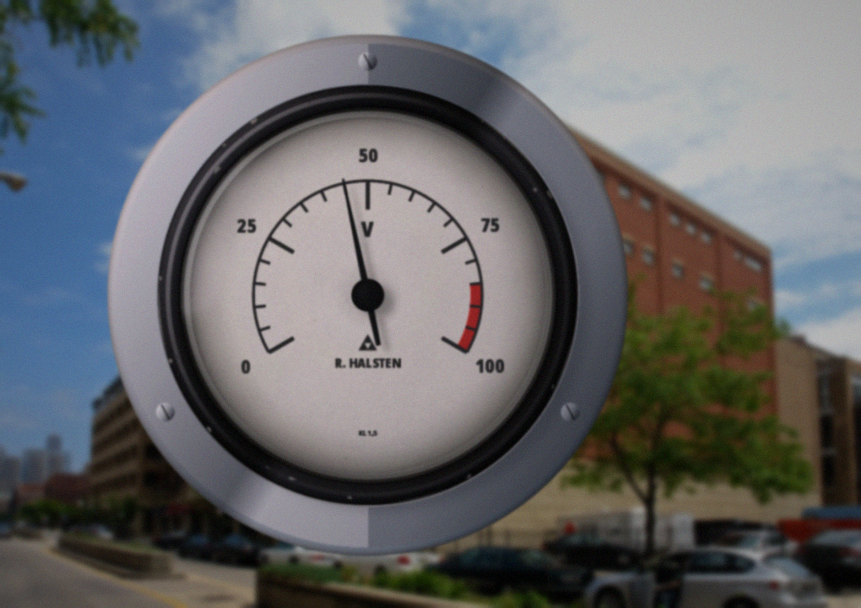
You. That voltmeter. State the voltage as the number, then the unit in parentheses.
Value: 45 (V)
